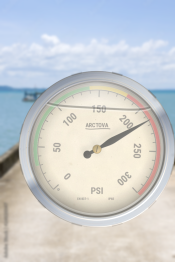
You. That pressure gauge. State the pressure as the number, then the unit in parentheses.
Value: 215 (psi)
